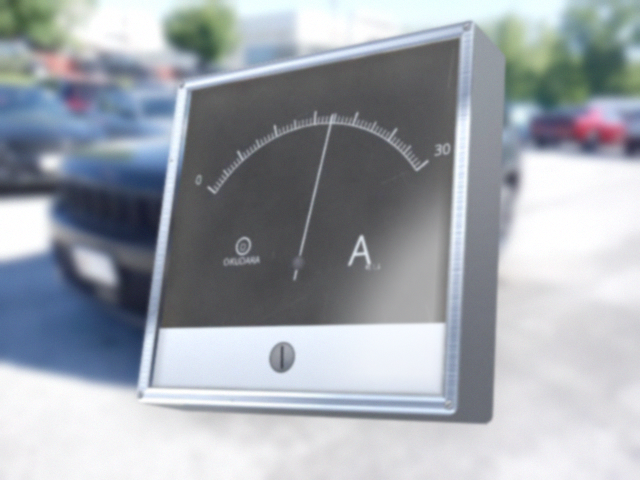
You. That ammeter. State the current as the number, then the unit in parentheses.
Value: 17.5 (A)
